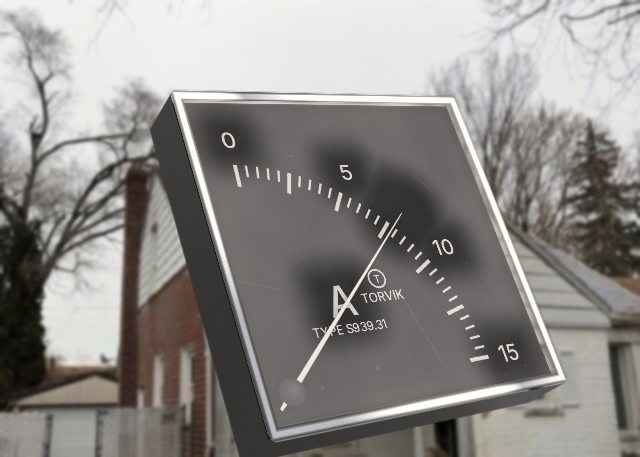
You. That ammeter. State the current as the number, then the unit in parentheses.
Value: 7.75 (A)
